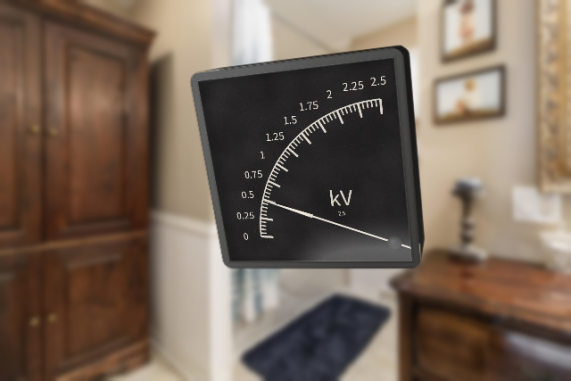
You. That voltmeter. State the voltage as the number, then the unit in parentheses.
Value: 0.5 (kV)
